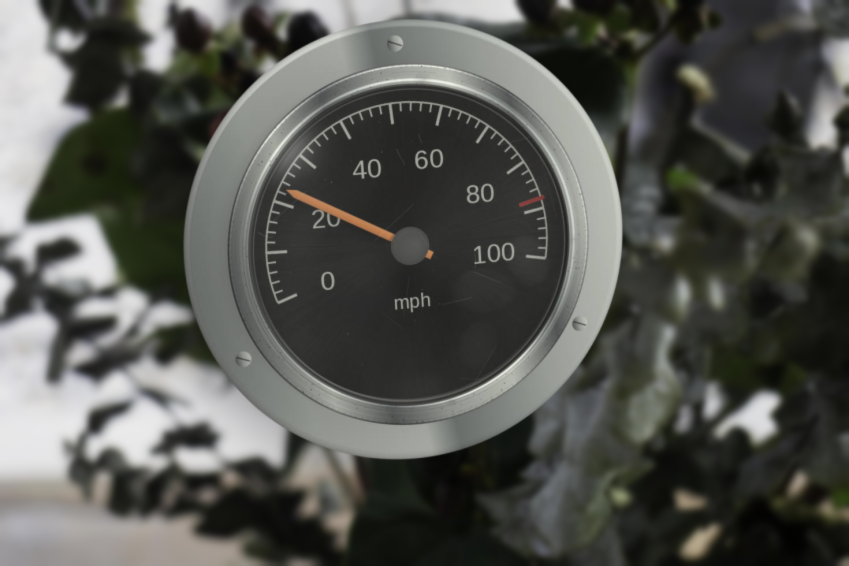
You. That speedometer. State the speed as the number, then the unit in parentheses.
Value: 23 (mph)
